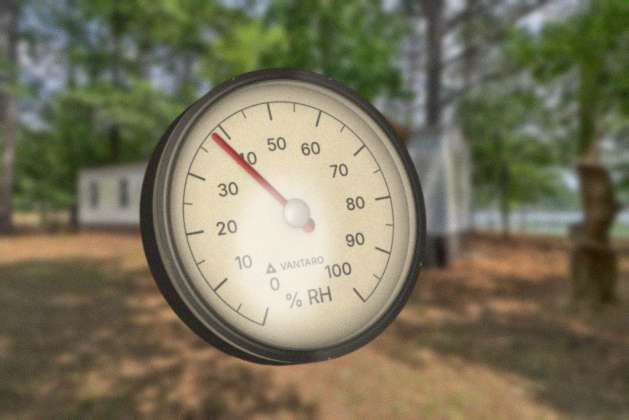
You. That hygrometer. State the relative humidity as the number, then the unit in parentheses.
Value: 37.5 (%)
